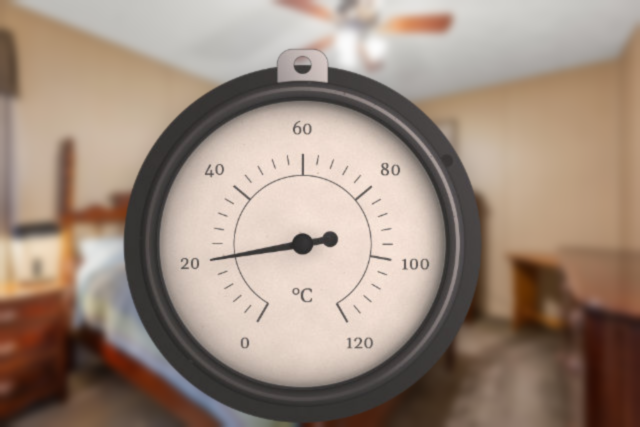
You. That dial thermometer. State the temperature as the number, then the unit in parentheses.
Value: 20 (°C)
